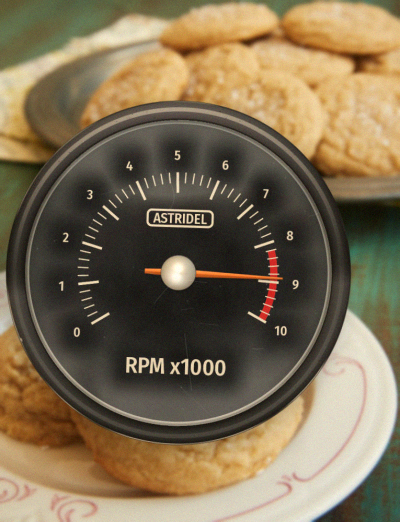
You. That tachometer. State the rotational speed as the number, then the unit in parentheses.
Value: 8900 (rpm)
